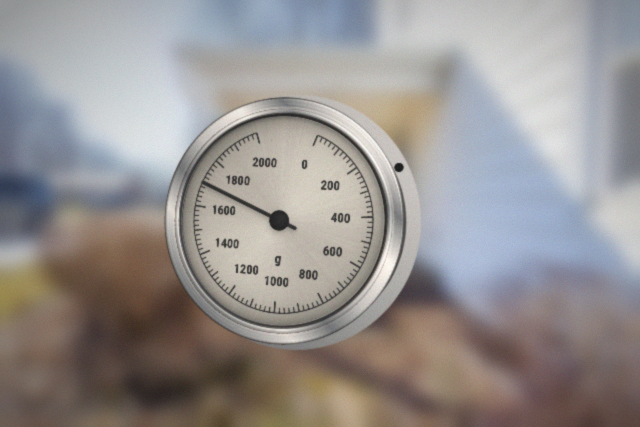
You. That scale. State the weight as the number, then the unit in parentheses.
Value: 1700 (g)
